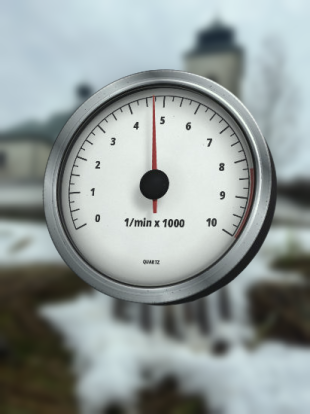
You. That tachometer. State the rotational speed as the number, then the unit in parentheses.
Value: 4750 (rpm)
